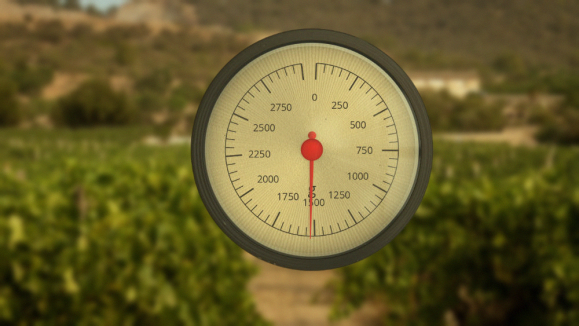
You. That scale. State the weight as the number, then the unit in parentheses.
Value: 1525 (g)
